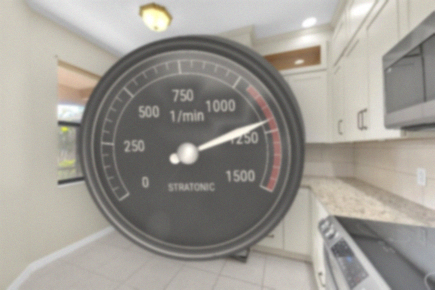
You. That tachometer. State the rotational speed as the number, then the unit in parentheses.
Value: 1200 (rpm)
